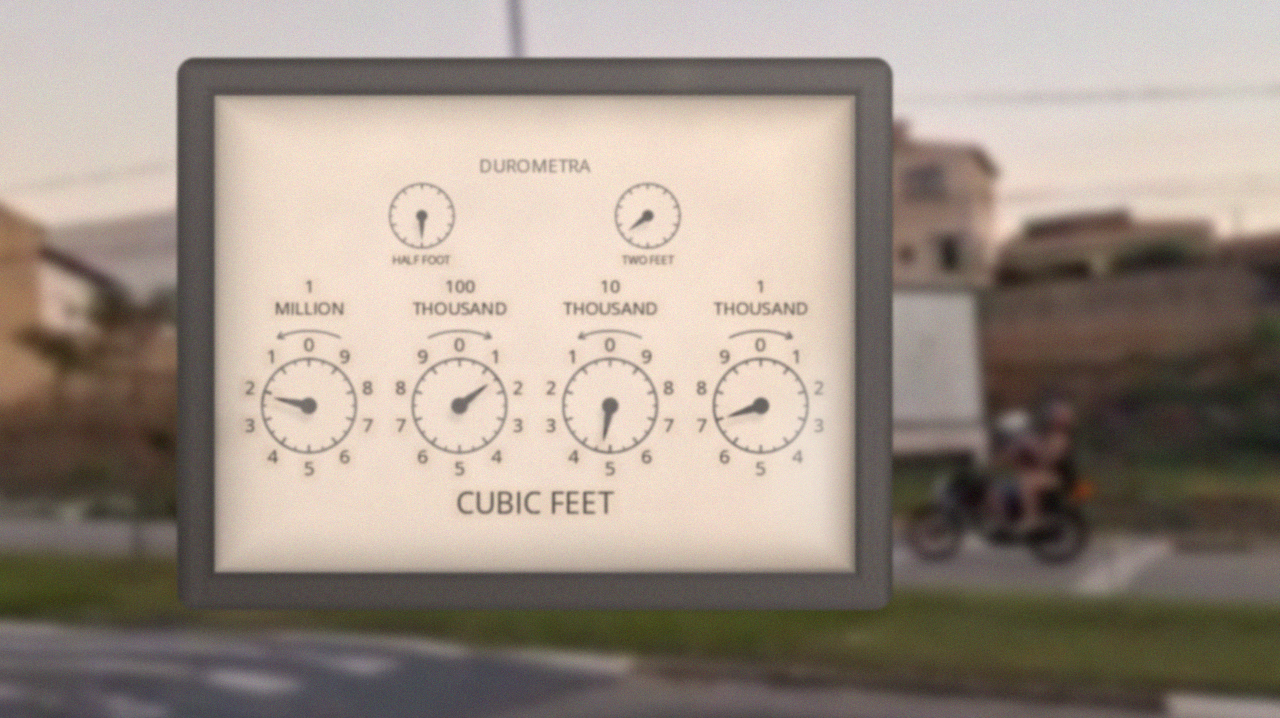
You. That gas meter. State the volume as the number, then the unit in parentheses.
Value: 214700 (ft³)
